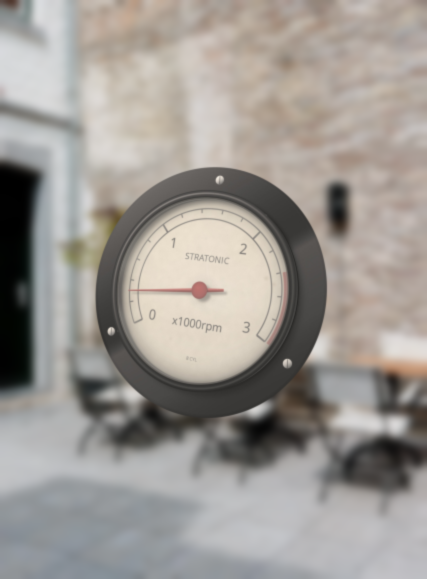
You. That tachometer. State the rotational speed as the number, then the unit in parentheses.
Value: 300 (rpm)
